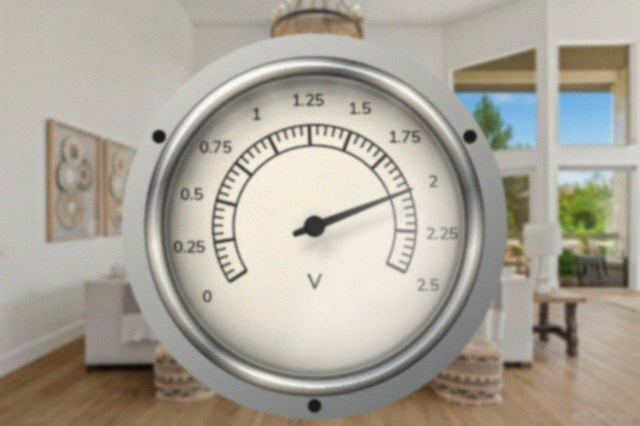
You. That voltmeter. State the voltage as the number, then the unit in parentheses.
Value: 2 (V)
